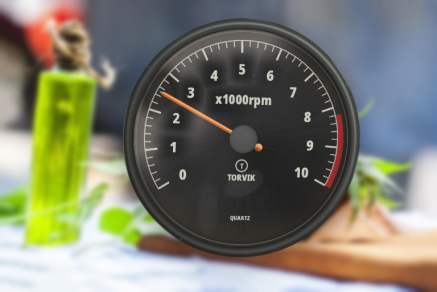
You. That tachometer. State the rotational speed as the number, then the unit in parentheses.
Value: 2500 (rpm)
